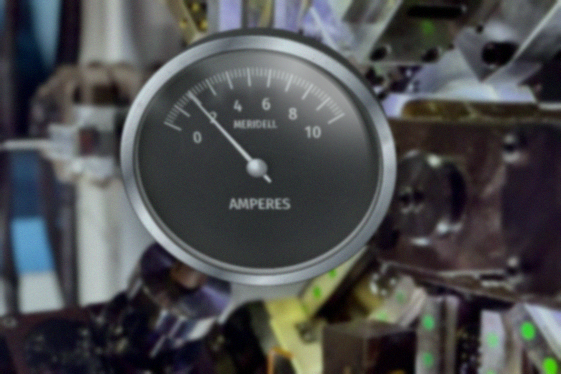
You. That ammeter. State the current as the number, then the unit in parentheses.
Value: 2 (A)
